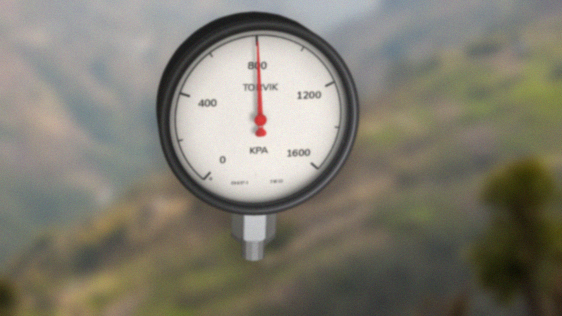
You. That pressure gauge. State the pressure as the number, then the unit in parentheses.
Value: 800 (kPa)
